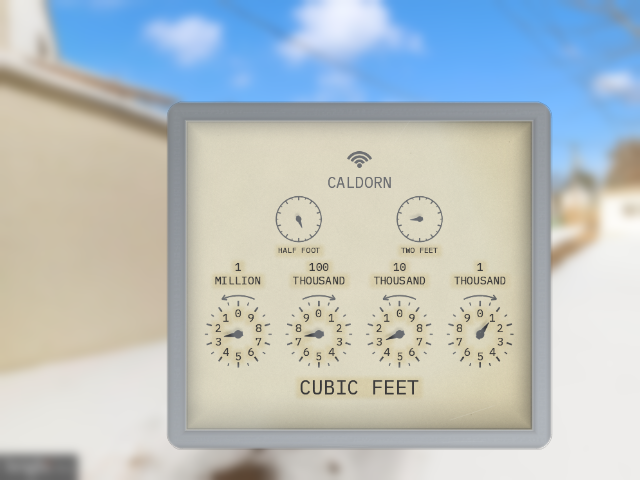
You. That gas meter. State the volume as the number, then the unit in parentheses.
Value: 273100 (ft³)
